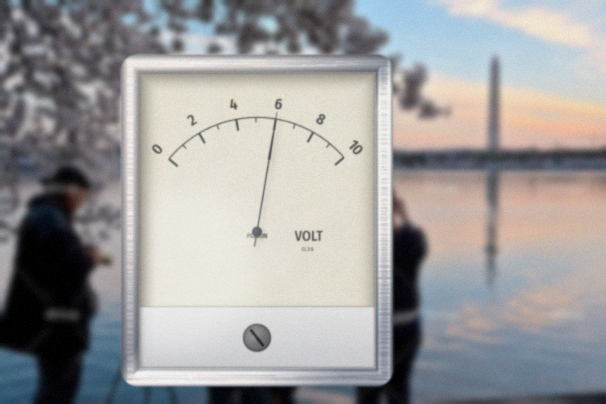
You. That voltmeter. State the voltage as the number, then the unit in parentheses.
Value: 6 (V)
